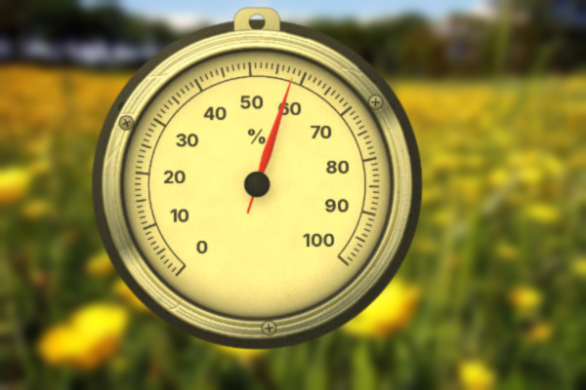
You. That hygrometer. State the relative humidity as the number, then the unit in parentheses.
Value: 58 (%)
